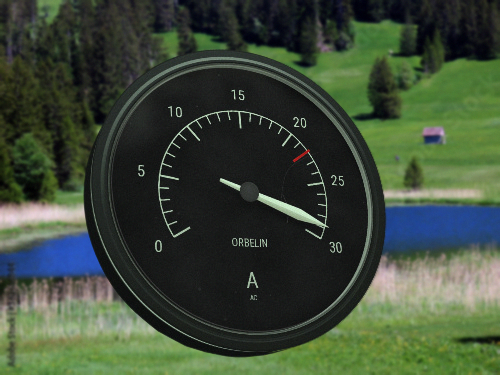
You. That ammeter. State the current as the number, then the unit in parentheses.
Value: 29 (A)
